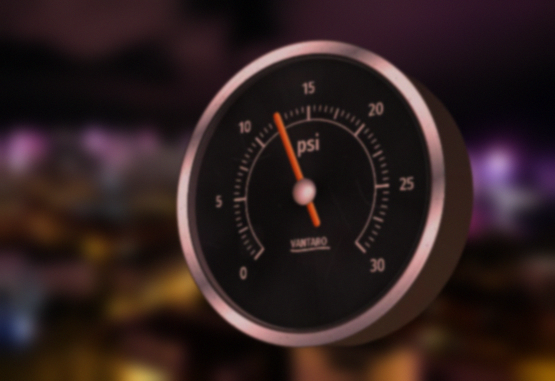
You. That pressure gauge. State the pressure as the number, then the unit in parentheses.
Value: 12.5 (psi)
